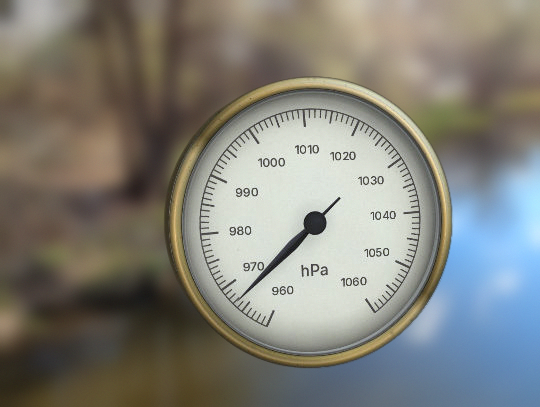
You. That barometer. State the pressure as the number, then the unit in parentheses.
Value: 967 (hPa)
